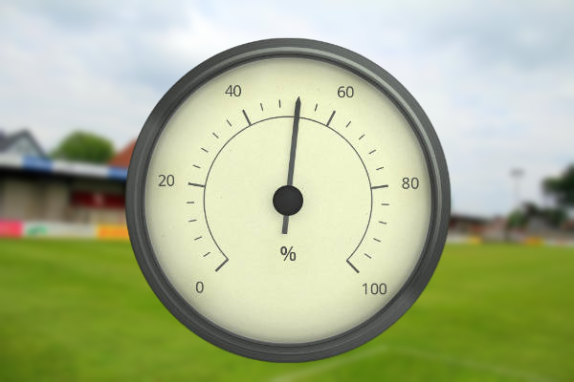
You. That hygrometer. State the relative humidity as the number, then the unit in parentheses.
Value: 52 (%)
